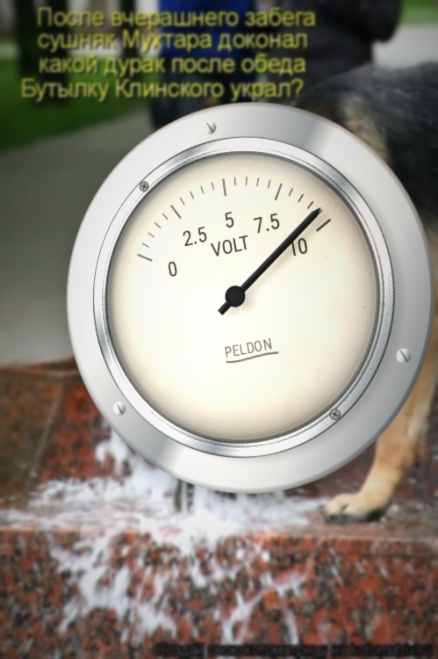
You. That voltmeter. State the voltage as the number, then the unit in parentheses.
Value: 9.5 (V)
